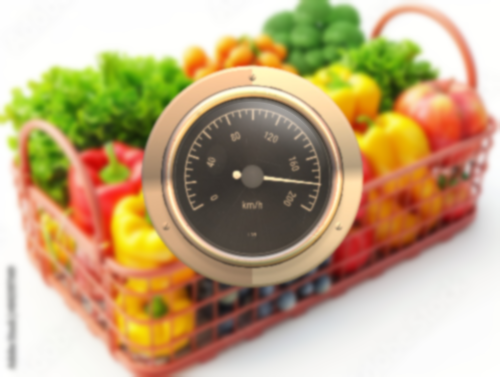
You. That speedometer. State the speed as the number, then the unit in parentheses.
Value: 180 (km/h)
